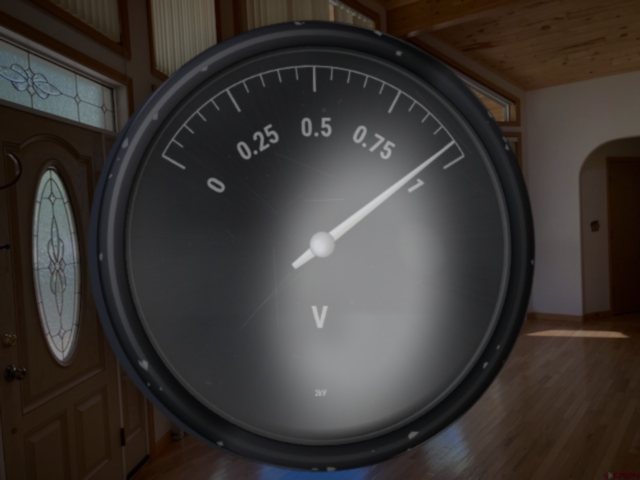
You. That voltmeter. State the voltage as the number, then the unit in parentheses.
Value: 0.95 (V)
